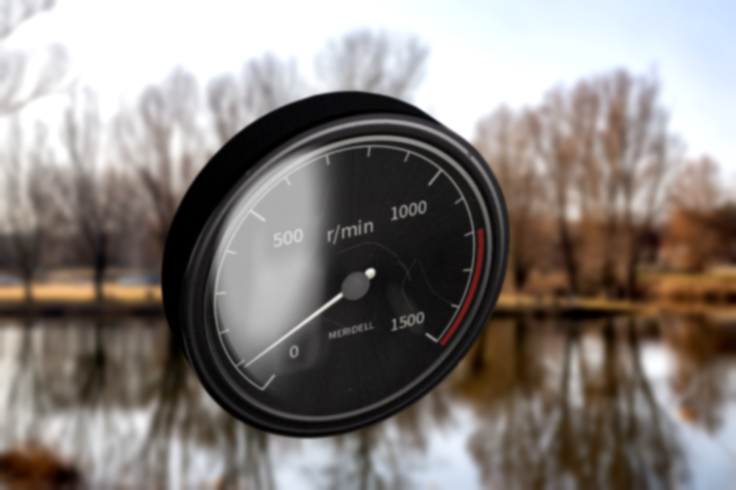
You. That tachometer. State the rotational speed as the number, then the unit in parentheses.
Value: 100 (rpm)
